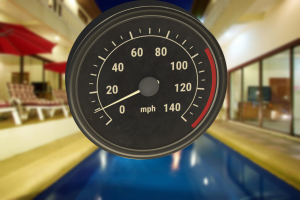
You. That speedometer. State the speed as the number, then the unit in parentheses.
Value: 10 (mph)
